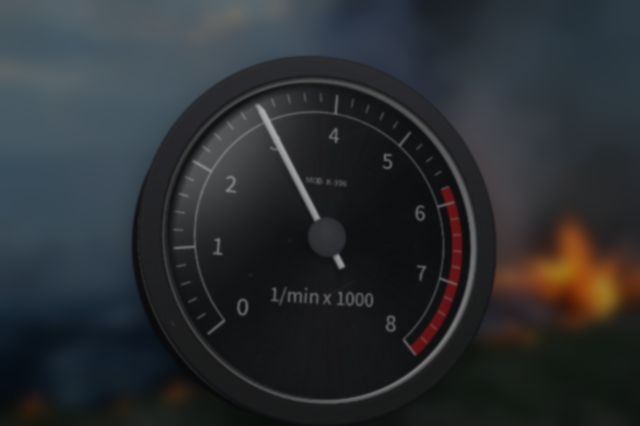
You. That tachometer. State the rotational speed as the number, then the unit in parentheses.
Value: 3000 (rpm)
